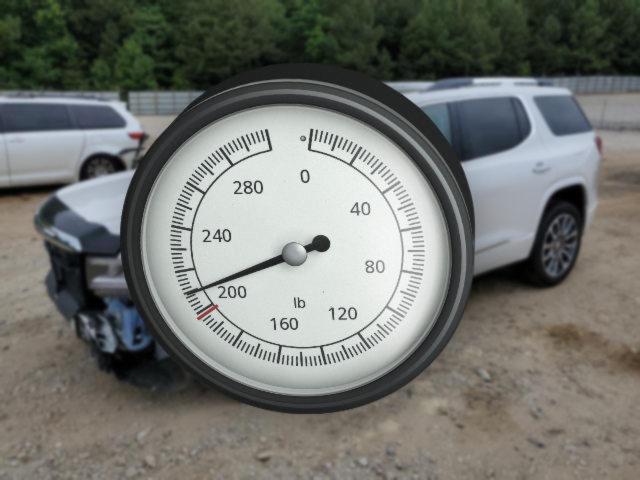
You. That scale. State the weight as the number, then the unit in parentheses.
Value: 210 (lb)
